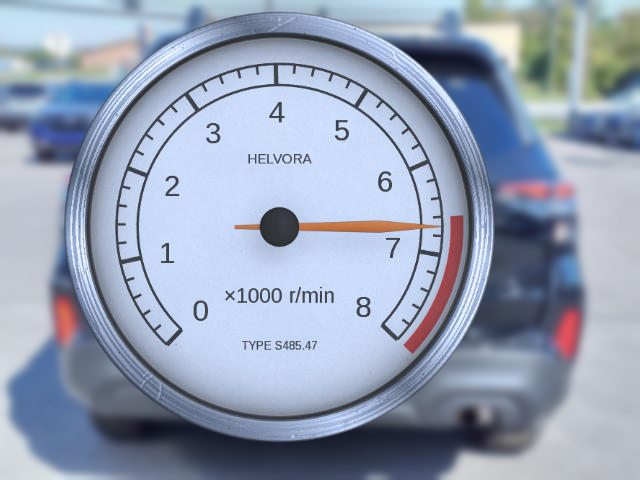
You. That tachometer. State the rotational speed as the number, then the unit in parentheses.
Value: 6700 (rpm)
